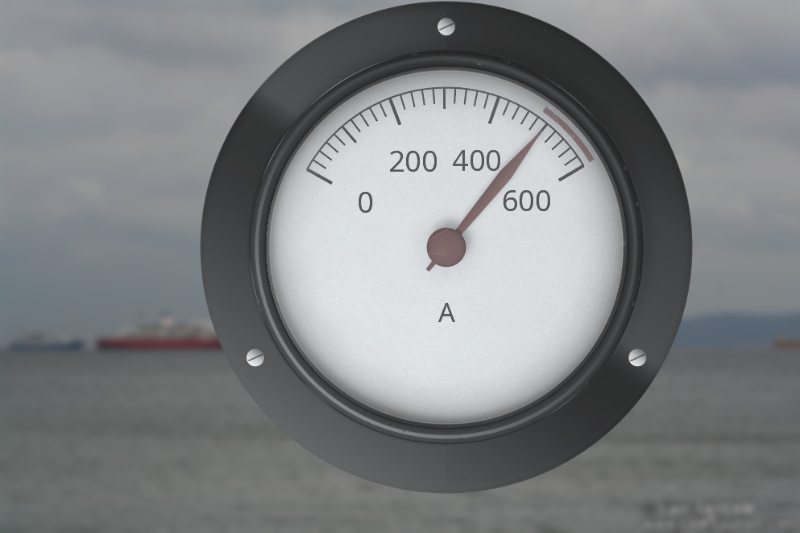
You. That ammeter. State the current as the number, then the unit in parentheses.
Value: 500 (A)
